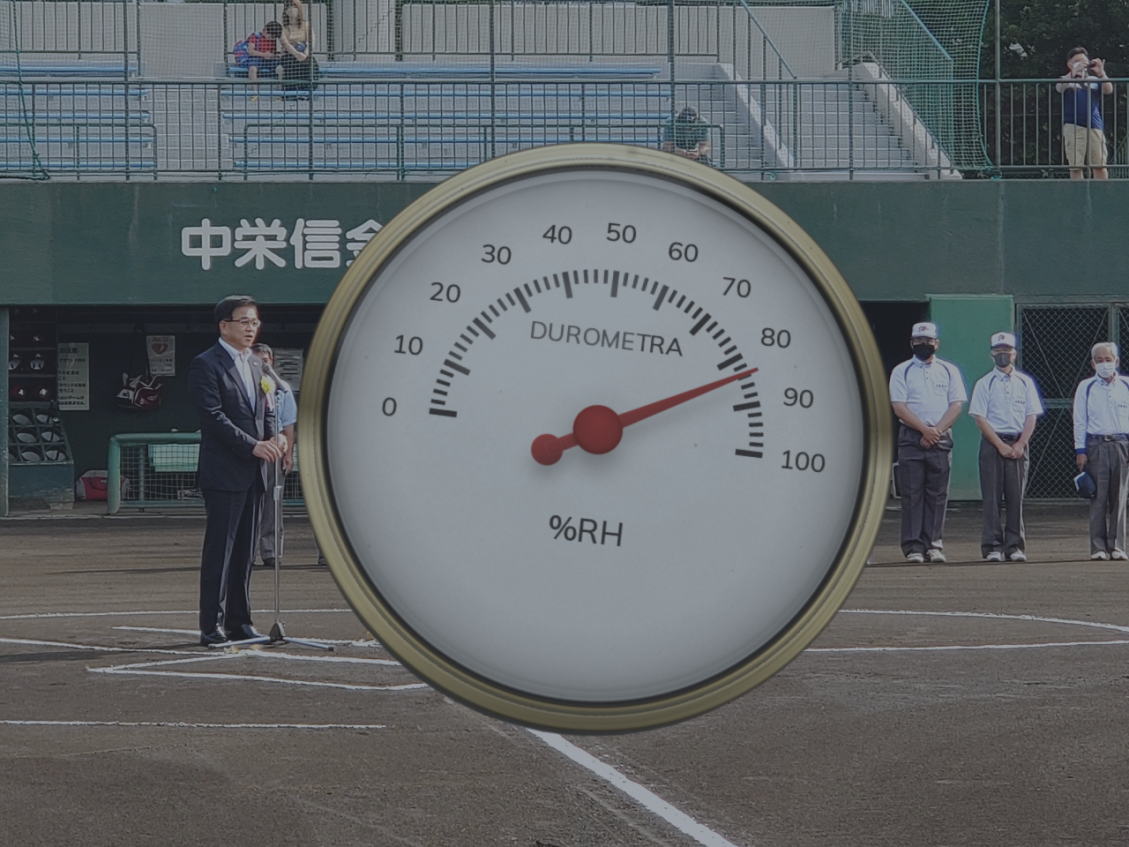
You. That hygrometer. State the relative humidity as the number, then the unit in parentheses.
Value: 84 (%)
